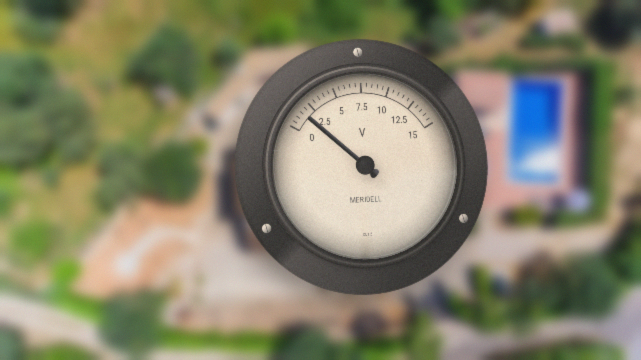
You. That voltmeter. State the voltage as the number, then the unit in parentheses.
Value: 1.5 (V)
